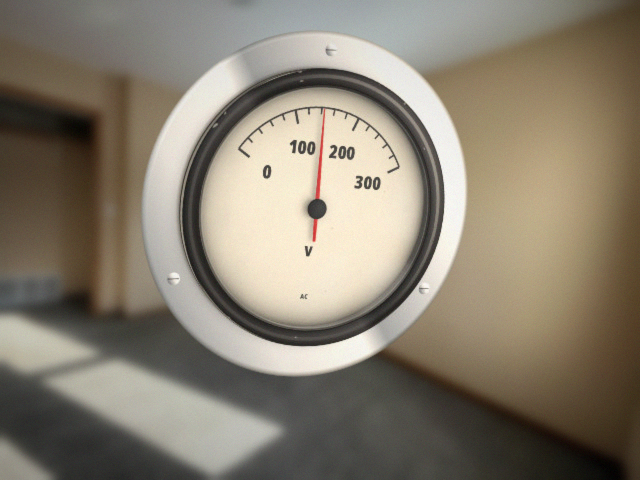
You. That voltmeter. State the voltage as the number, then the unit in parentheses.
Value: 140 (V)
